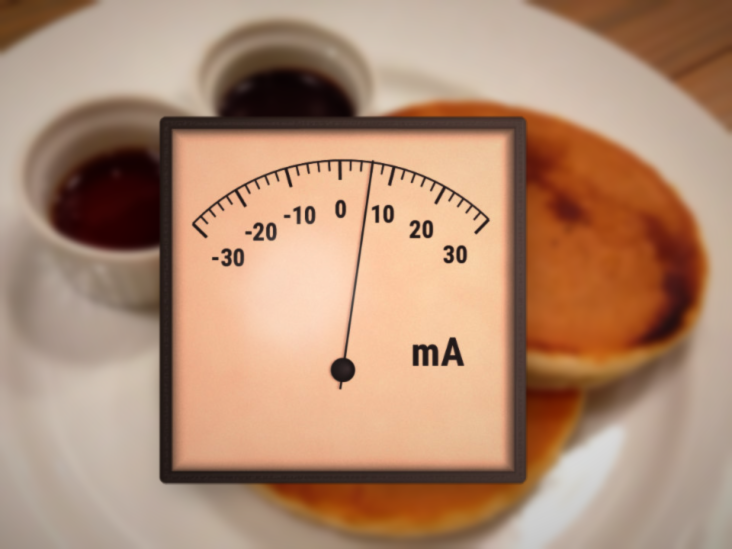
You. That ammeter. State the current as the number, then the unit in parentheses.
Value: 6 (mA)
